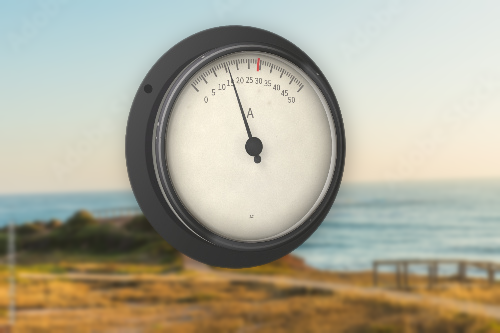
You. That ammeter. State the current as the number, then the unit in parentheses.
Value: 15 (A)
